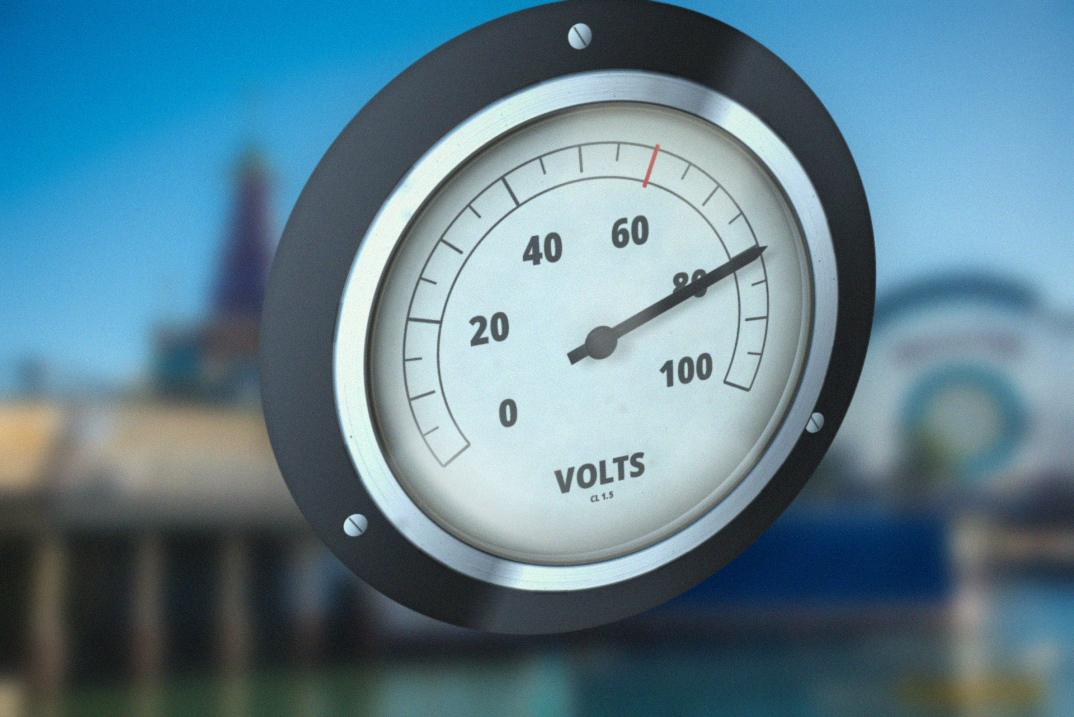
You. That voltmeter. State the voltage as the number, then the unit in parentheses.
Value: 80 (V)
